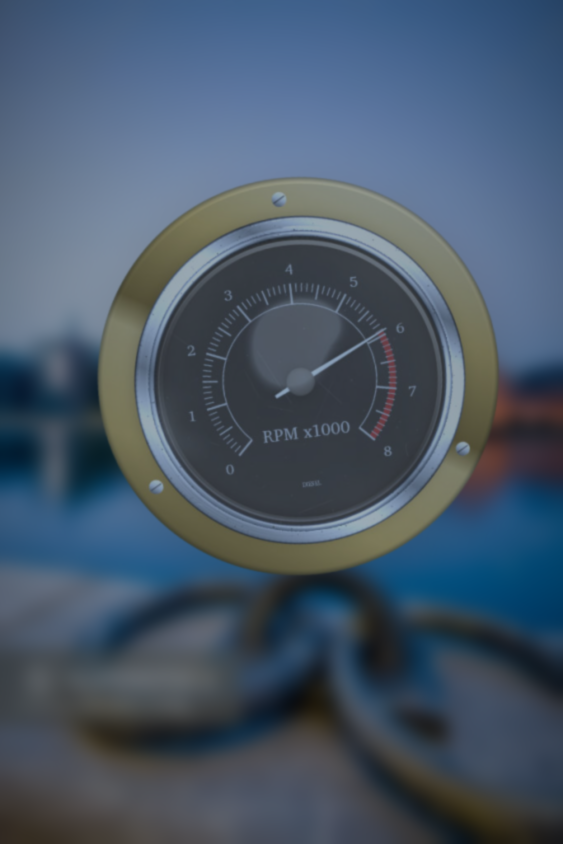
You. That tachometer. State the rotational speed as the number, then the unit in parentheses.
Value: 5900 (rpm)
